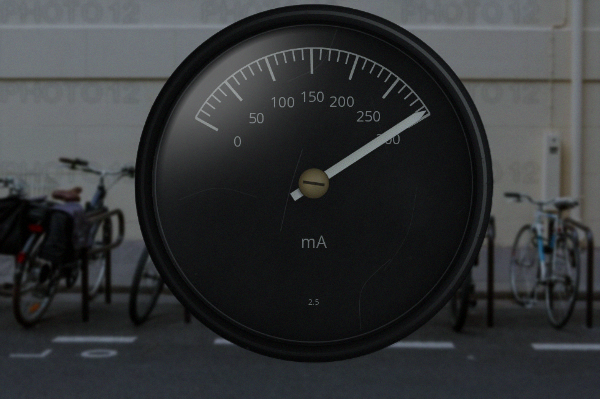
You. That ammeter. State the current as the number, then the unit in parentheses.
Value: 295 (mA)
